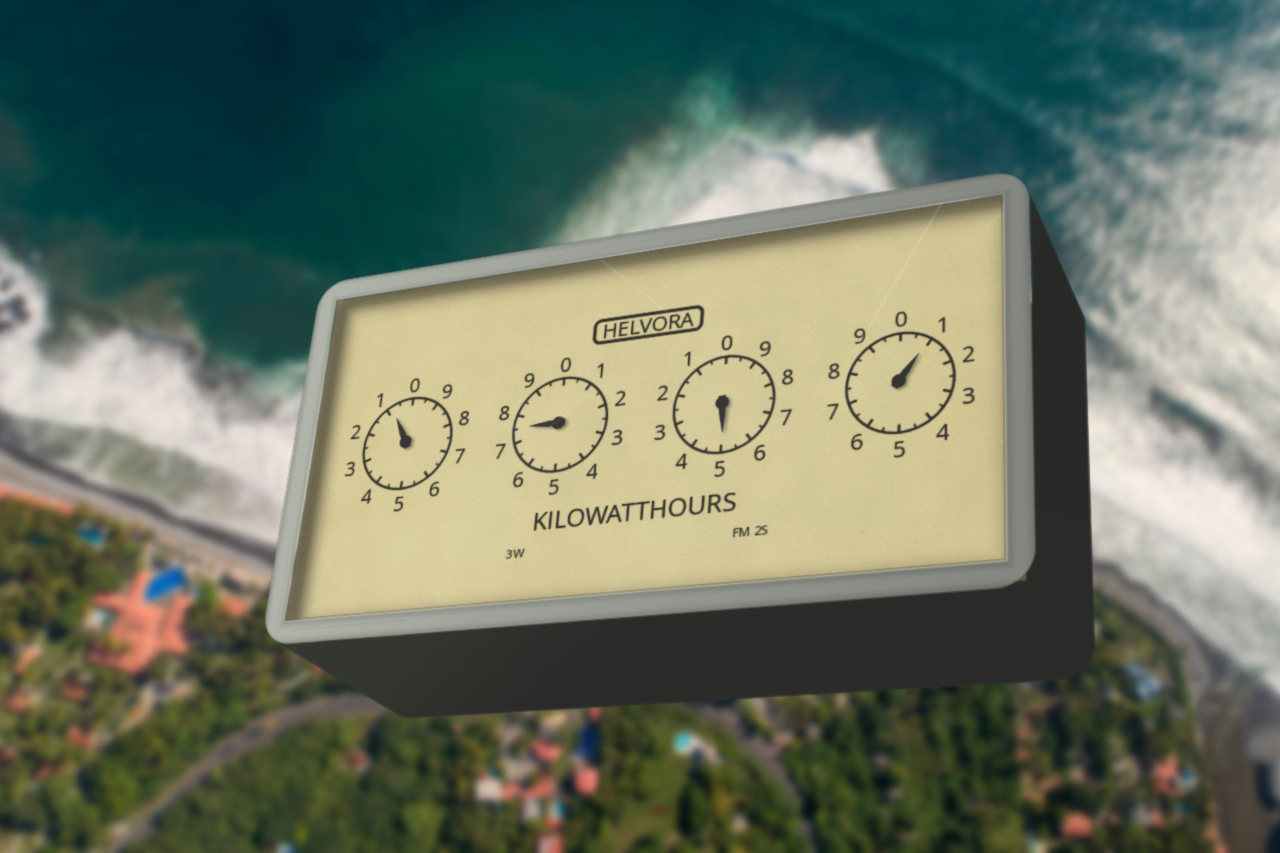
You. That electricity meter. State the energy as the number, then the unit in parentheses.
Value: 751 (kWh)
